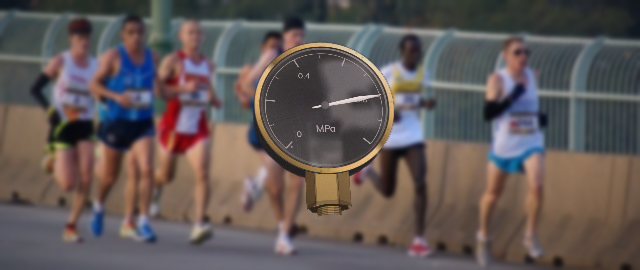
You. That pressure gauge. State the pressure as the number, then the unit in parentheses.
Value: 0.8 (MPa)
